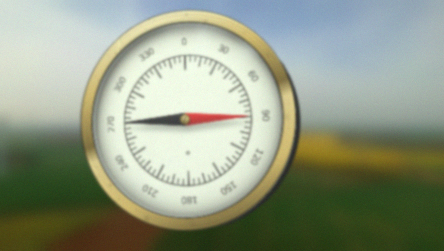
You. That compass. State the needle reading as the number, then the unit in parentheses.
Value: 90 (°)
